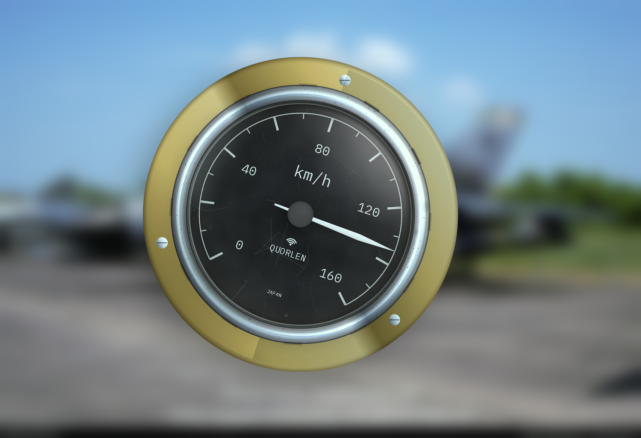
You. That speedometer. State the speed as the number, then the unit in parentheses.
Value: 135 (km/h)
